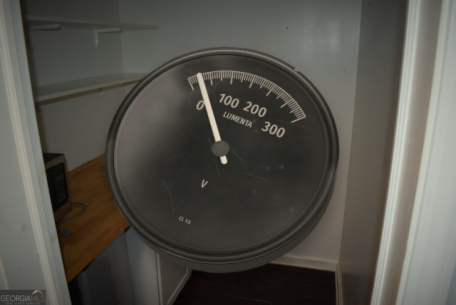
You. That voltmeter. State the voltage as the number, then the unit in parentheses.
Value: 25 (V)
